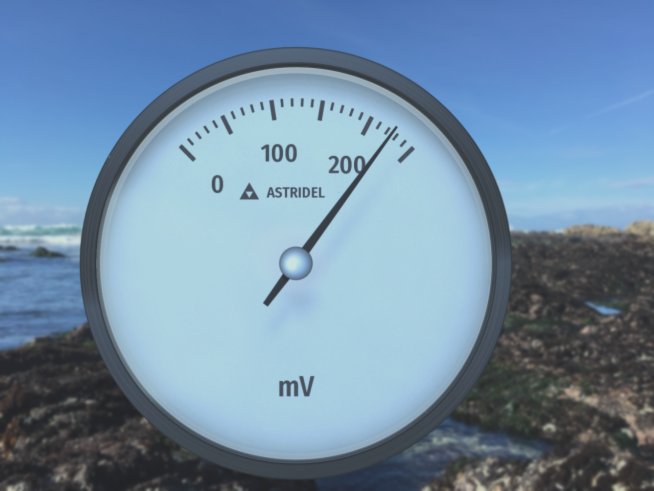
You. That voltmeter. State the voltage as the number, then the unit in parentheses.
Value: 225 (mV)
